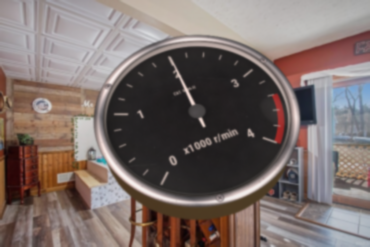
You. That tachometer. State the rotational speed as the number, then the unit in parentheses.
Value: 2000 (rpm)
